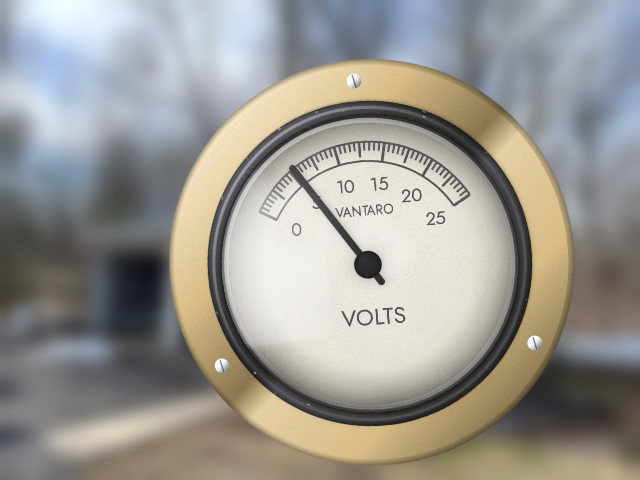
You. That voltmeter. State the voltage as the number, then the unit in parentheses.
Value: 5.5 (V)
